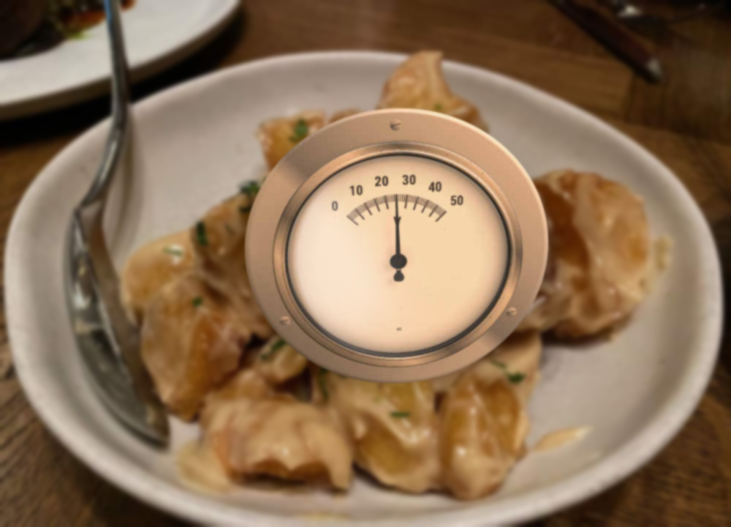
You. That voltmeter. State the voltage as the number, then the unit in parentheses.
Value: 25 (V)
